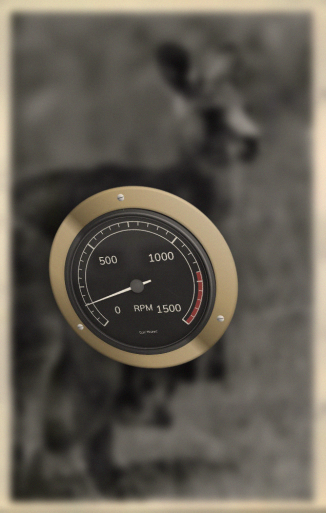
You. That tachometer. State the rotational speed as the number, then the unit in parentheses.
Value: 150 (rpm)
